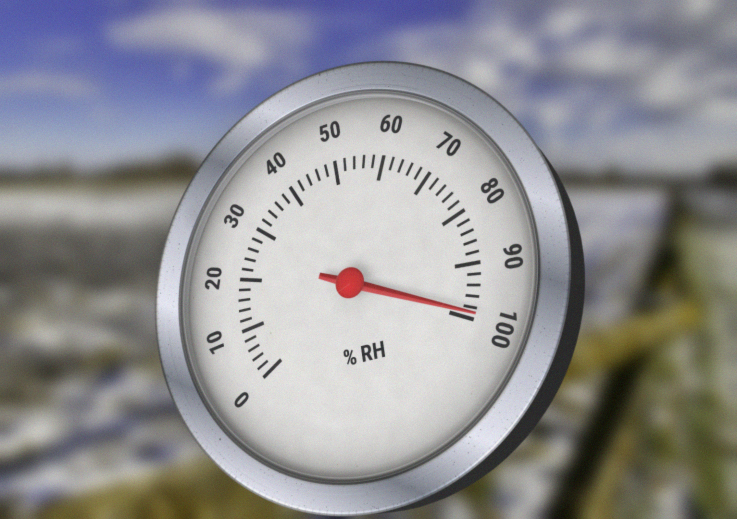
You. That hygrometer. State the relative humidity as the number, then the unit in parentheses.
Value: 99 (%)
